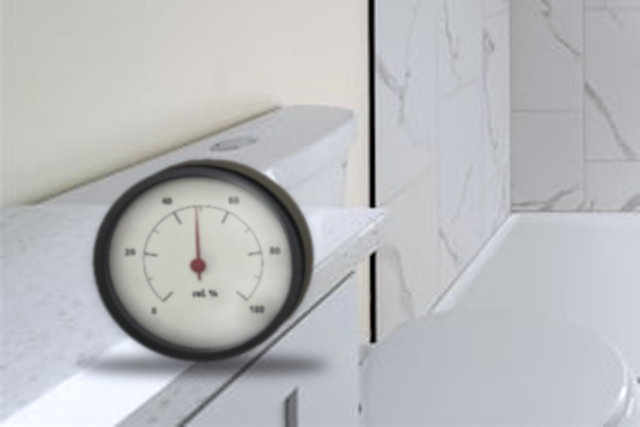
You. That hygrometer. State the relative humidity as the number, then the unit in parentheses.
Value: 50 (%)
